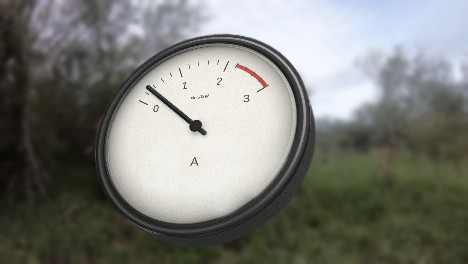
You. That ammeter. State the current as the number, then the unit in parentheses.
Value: 0.3 (A)
